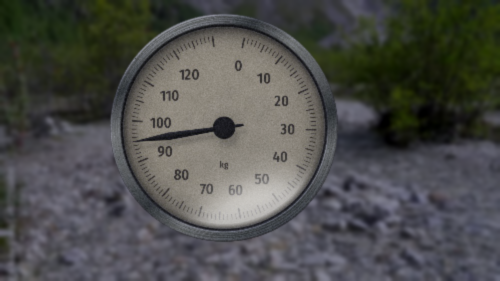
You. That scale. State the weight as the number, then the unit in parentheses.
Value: 95 (kg)
